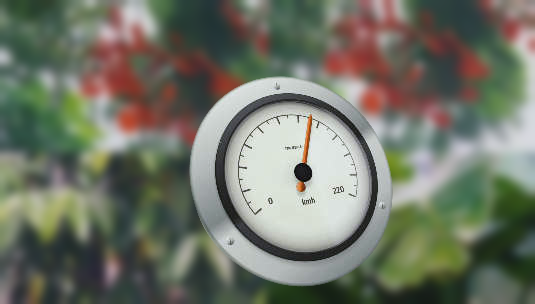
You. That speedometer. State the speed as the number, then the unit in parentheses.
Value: 130 (km/h)
